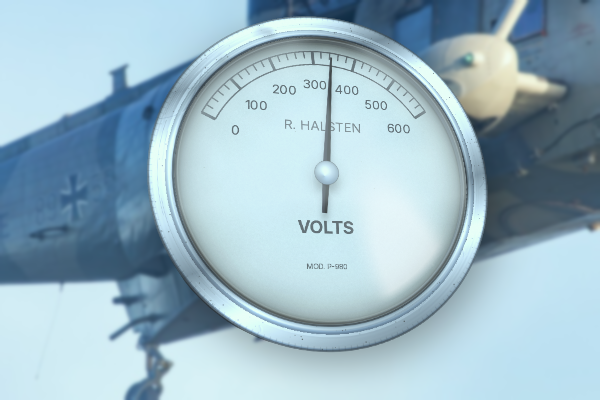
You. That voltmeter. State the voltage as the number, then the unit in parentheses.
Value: 340 (V)
